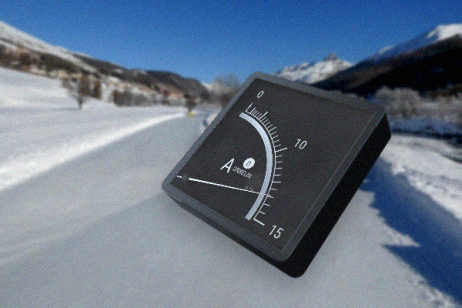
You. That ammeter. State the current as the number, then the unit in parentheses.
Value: 13.5 (A)
